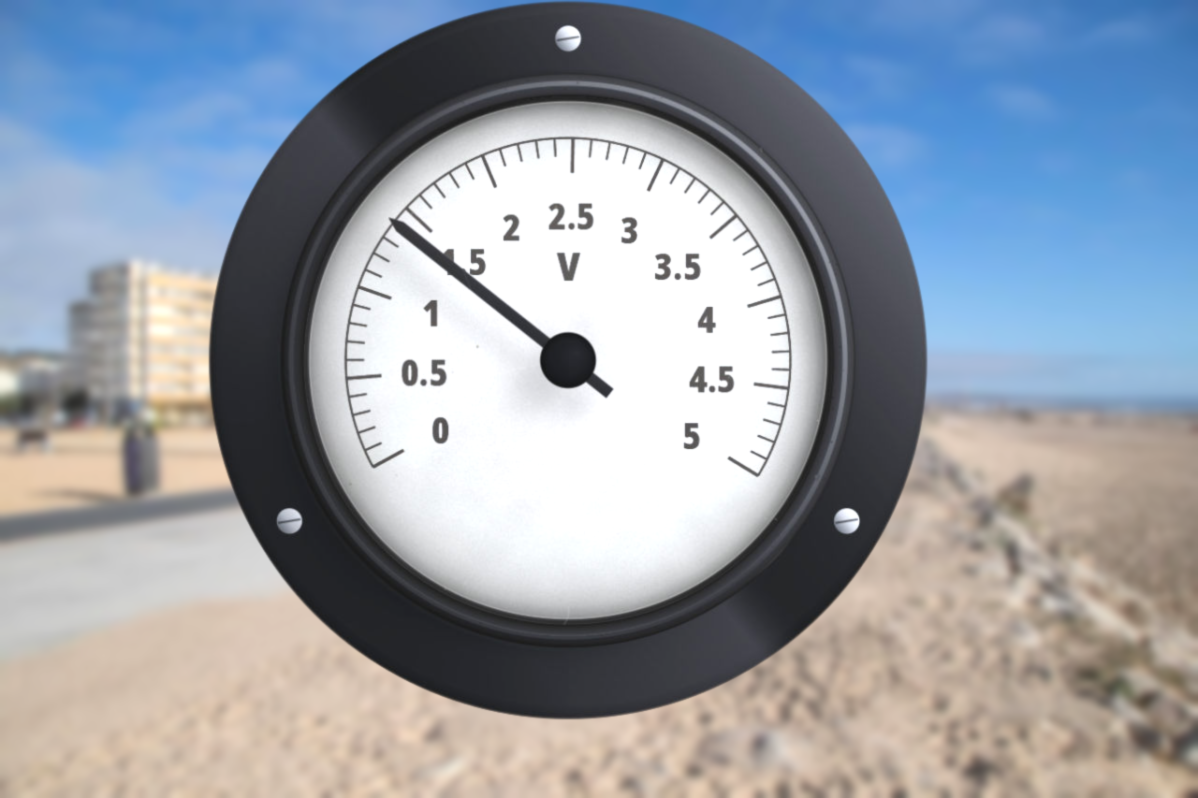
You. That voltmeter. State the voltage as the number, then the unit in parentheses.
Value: 1.4 (V)
